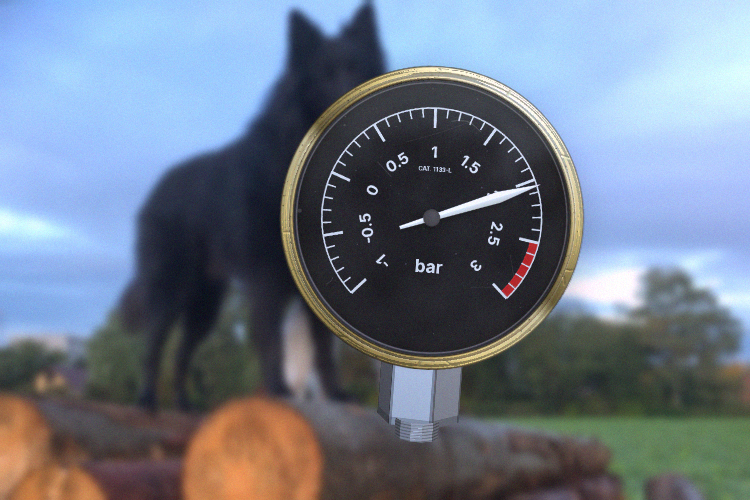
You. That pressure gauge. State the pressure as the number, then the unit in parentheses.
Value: 2.05 (bar)
